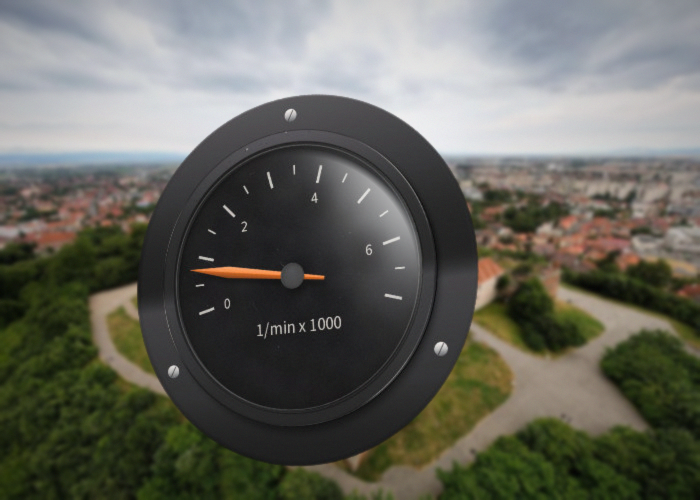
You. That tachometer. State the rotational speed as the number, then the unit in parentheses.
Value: 750 (rpm)
